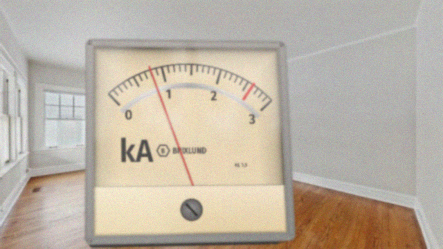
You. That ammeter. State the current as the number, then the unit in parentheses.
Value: 0.8 (kA)
